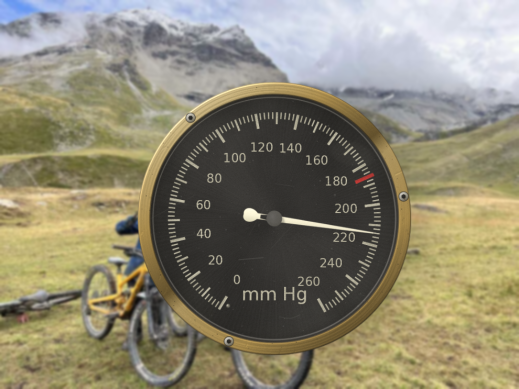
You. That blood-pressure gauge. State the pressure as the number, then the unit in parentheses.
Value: 214 (mmHg)
